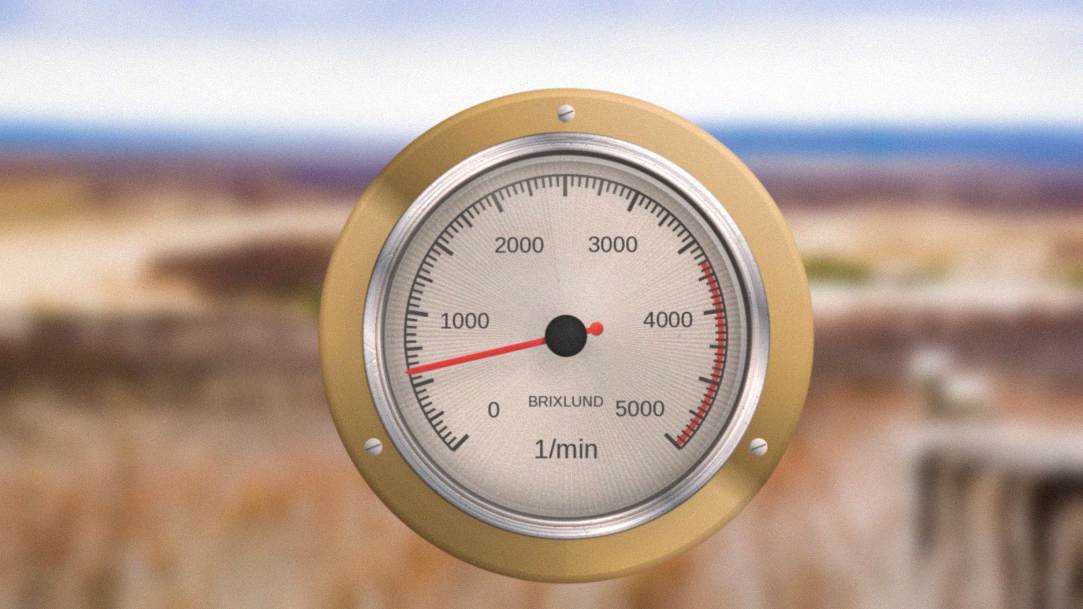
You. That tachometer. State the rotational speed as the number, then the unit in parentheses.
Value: 600 (rpm)
